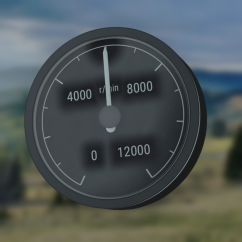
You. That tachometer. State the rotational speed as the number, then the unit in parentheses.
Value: 6000 (rpm)
